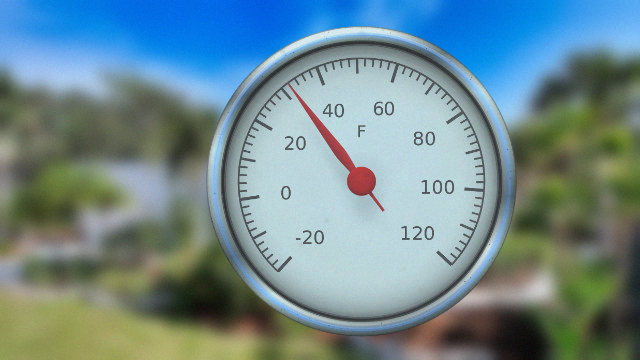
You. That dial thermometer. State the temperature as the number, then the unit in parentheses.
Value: 32 (°F)
